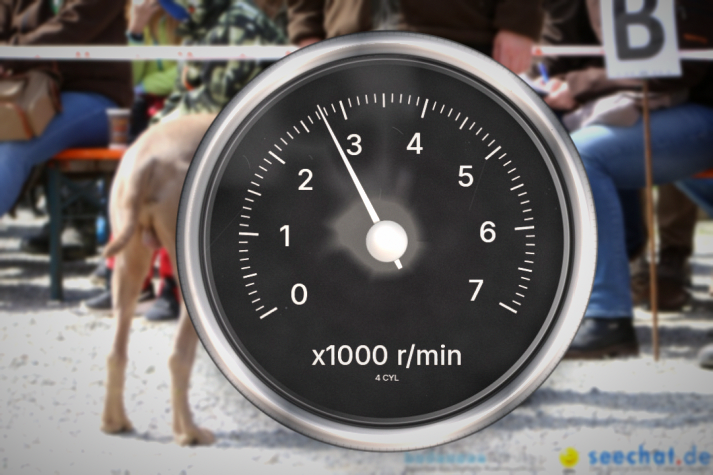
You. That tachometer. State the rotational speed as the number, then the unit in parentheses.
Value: 2750 (rpm)
